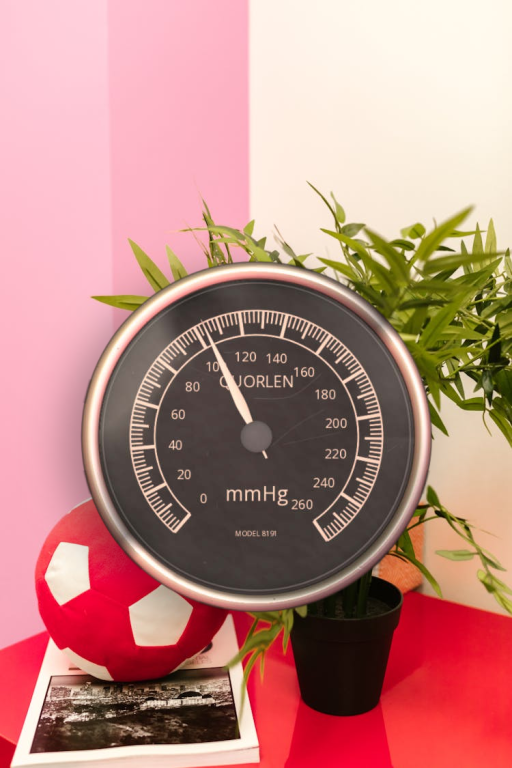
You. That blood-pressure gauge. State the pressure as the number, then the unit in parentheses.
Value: 104 (mmHg)
